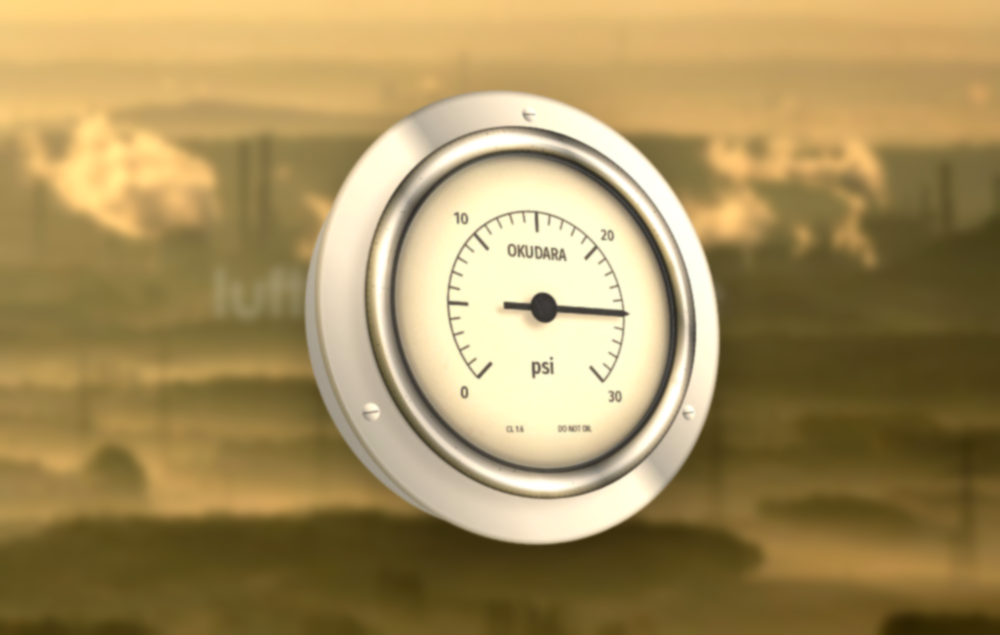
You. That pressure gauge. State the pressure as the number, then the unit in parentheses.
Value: 25 (psi)
